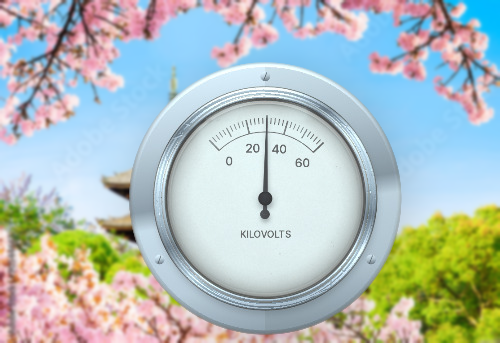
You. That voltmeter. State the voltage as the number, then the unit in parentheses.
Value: 30 (kV)
